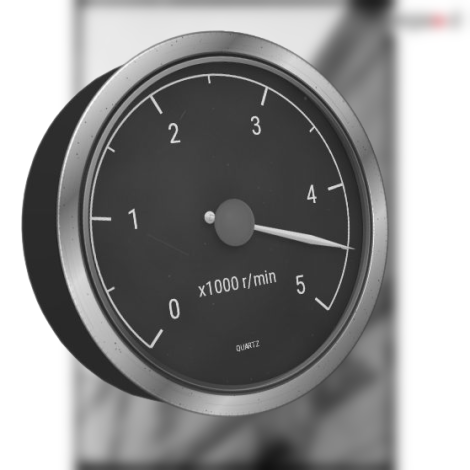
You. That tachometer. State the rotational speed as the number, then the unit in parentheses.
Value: 4500 (rpm)
